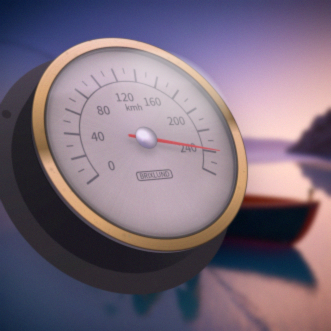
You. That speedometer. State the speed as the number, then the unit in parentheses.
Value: 240 (km/h)
